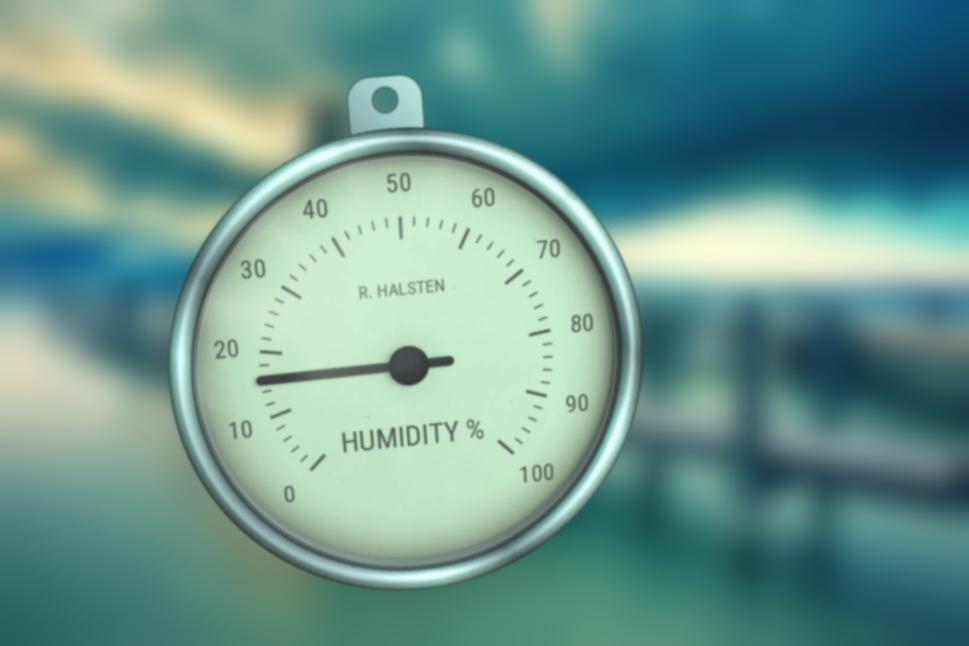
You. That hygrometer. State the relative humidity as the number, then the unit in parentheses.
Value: 16 (%)
